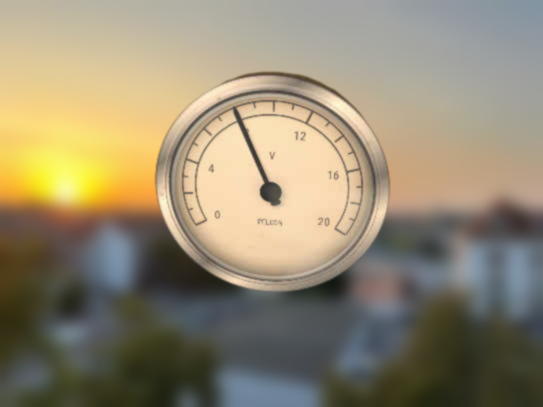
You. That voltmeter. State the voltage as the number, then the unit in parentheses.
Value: 8 (V)
